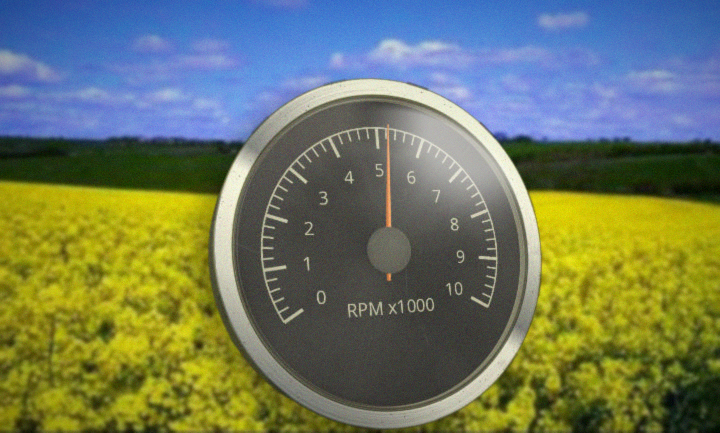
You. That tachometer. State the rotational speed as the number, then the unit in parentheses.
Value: 5200 (rpm)
